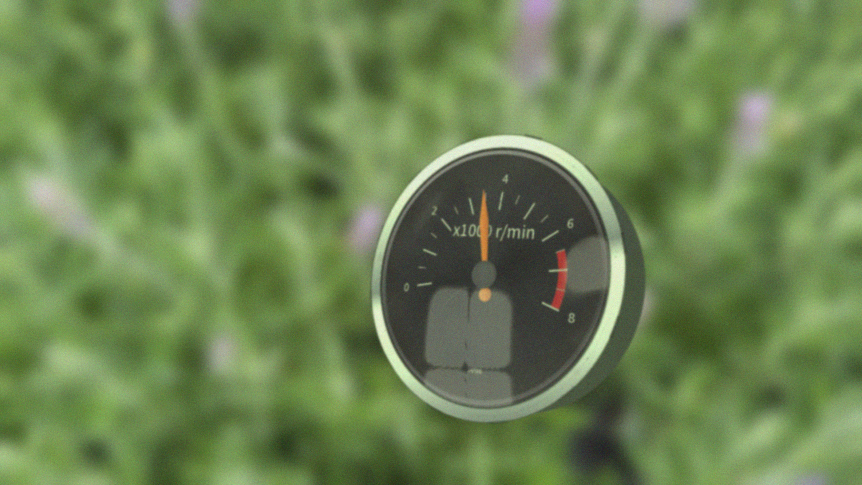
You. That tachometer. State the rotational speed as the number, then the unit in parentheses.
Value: 3500 (rpm)
